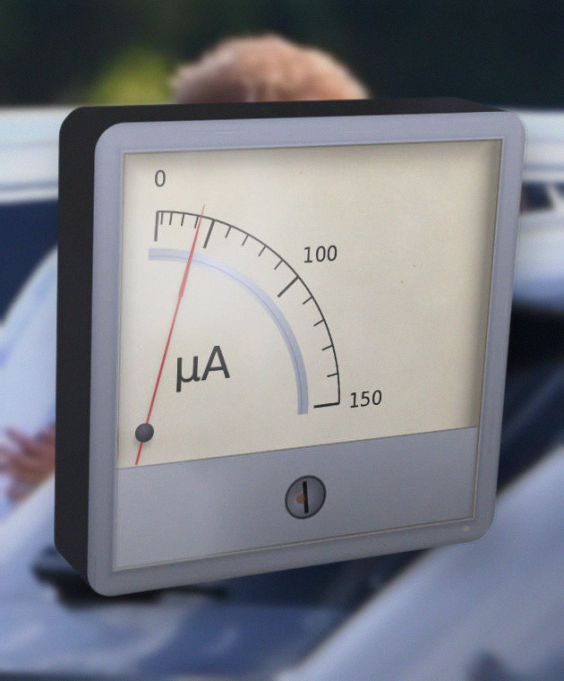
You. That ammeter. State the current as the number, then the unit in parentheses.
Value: 40 (µA)
